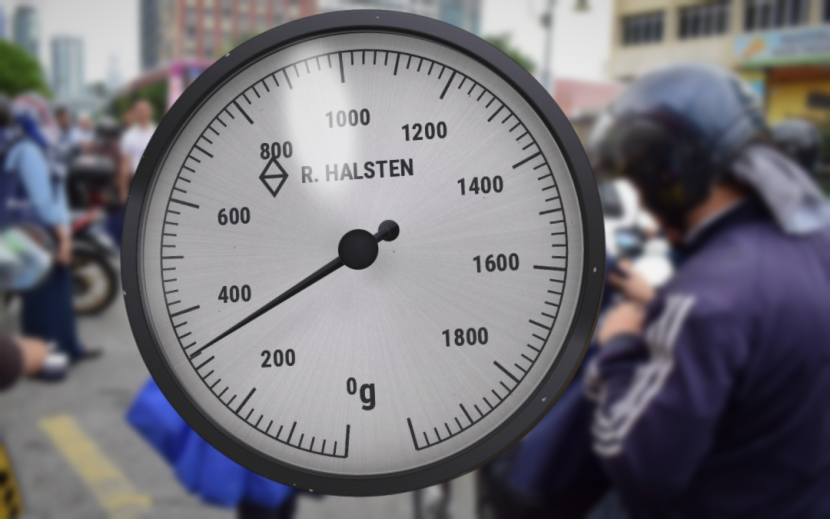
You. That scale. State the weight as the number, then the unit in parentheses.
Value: 320 (g)
